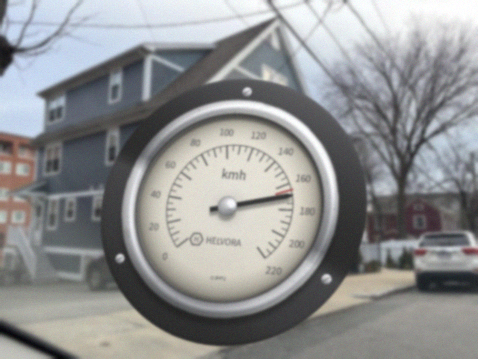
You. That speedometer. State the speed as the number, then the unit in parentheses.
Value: 170 (km/h)
